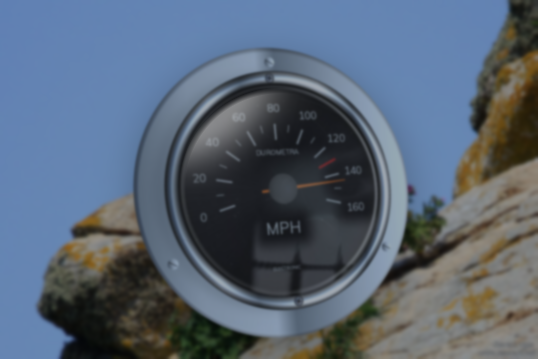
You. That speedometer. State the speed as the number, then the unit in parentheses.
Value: 145 (mph)
